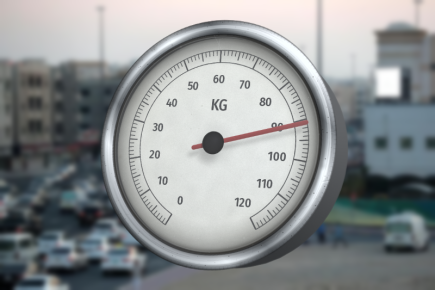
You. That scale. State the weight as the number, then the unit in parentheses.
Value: 91 (kg)
